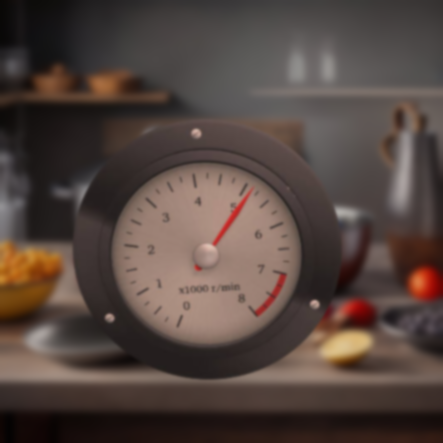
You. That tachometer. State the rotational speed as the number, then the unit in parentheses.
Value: 5125 (rpm)
